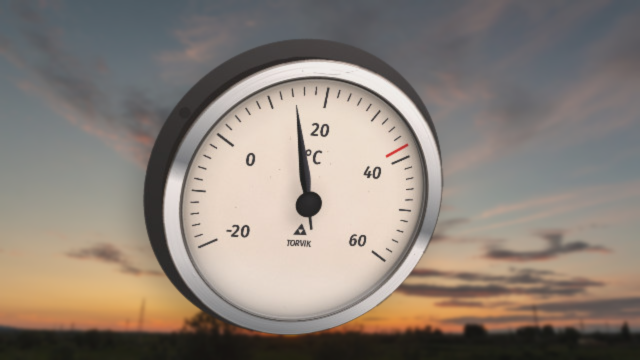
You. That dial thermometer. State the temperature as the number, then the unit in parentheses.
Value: 14 (°C)
